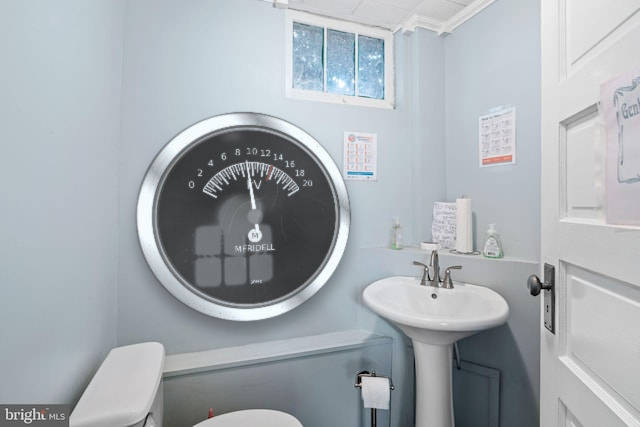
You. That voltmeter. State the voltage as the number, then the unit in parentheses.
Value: 9 (kV)
